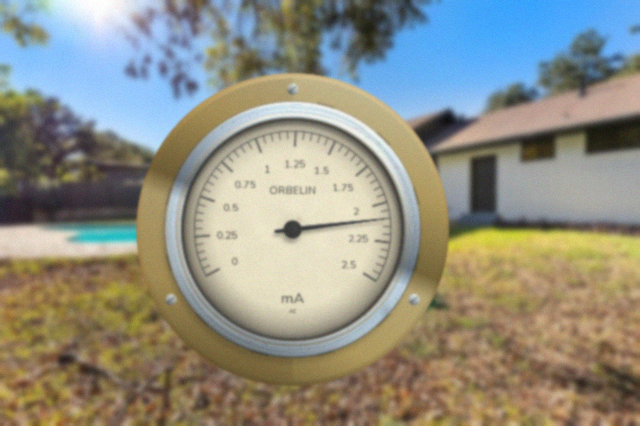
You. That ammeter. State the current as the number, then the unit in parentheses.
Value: 2.1 (mA)
